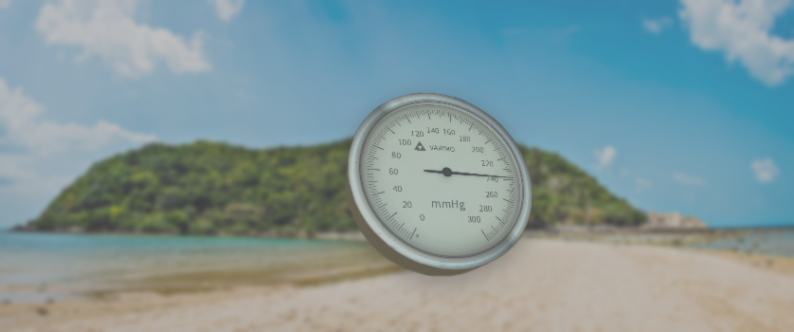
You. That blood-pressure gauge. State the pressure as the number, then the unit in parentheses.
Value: 240 (mmHg)
